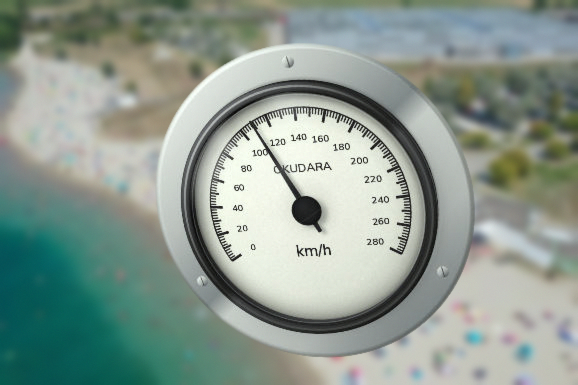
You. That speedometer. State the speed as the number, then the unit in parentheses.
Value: 110 (km/h)
